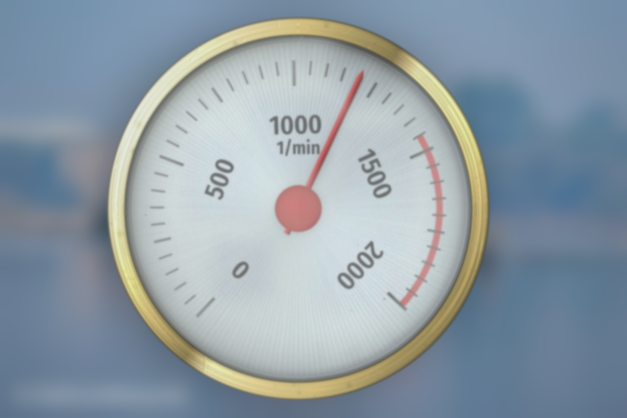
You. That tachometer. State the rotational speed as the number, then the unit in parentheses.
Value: 1200 (rpm)
